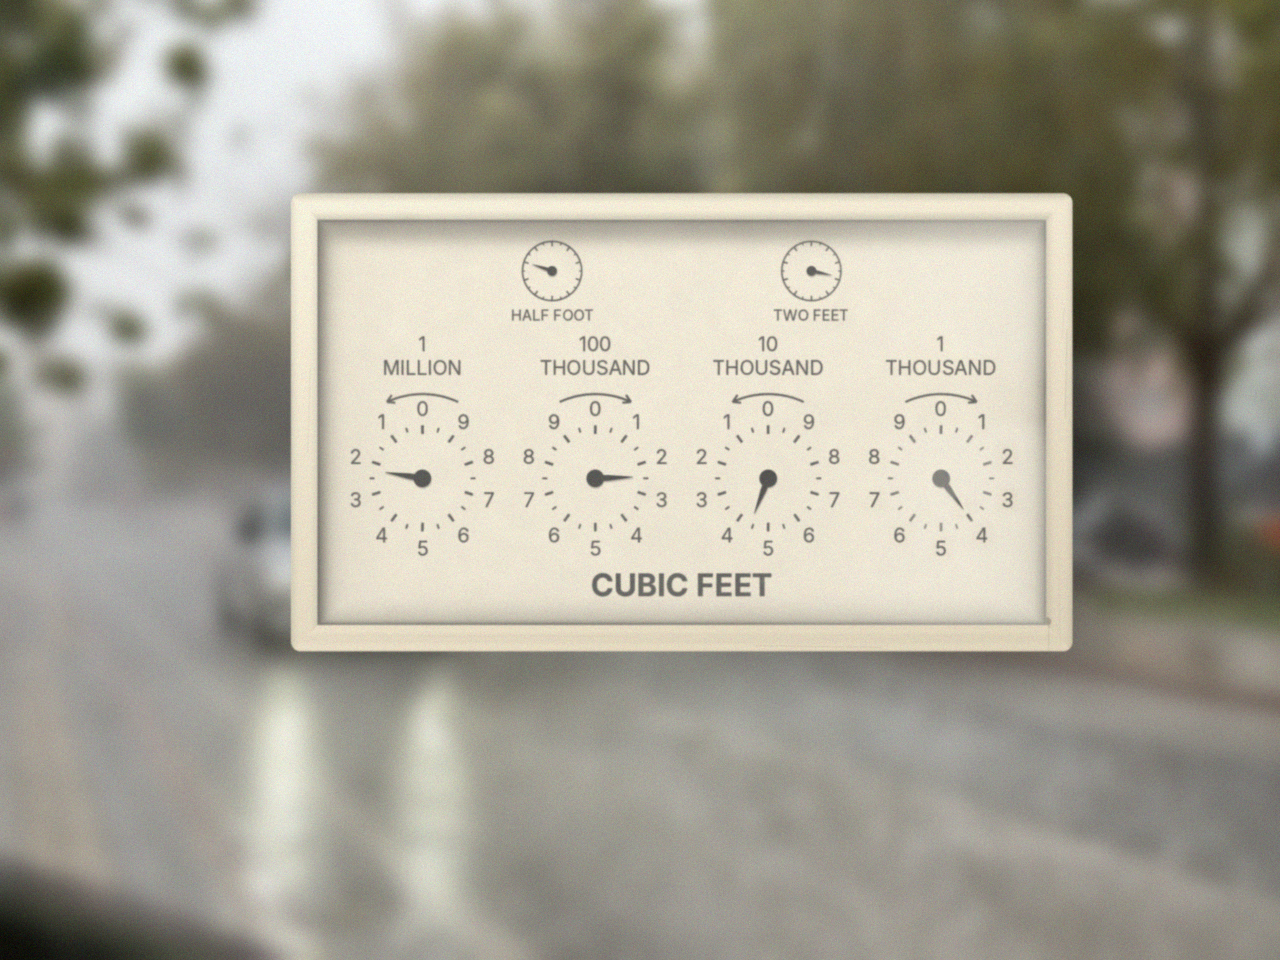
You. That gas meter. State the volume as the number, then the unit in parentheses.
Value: 224400 (ft³)
